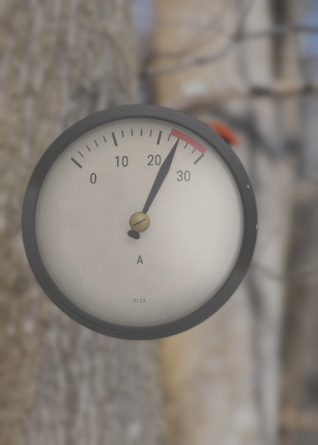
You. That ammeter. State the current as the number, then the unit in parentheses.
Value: 24 (A)
